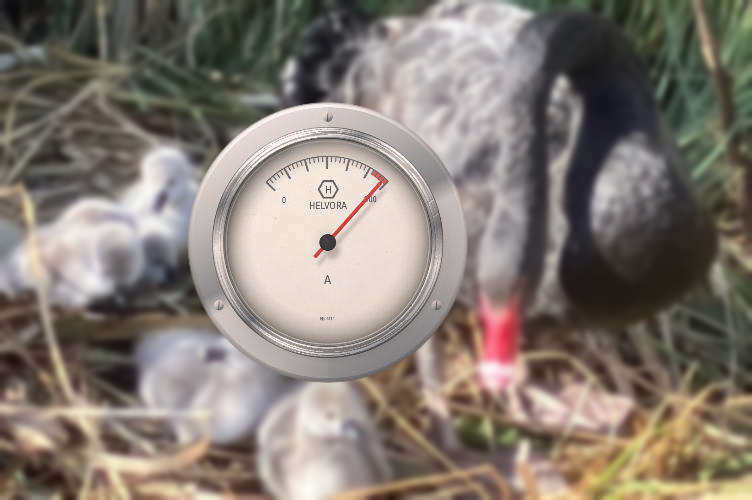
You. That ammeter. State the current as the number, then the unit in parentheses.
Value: 290 (A)
